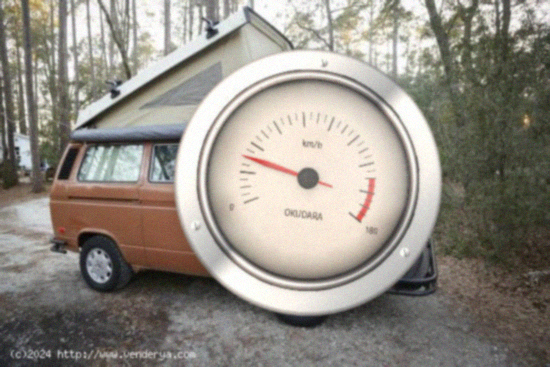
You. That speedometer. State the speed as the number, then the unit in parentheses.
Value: 30 (km/h)
